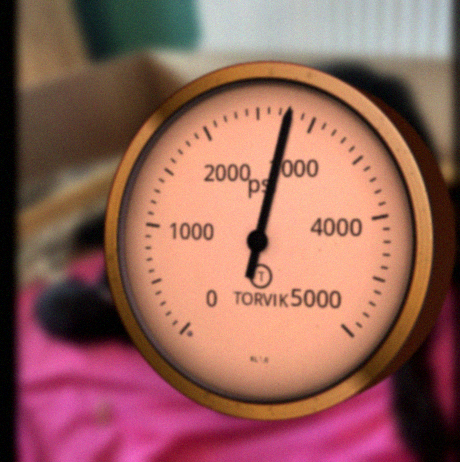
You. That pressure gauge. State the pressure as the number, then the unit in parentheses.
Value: 2800 (psi)
